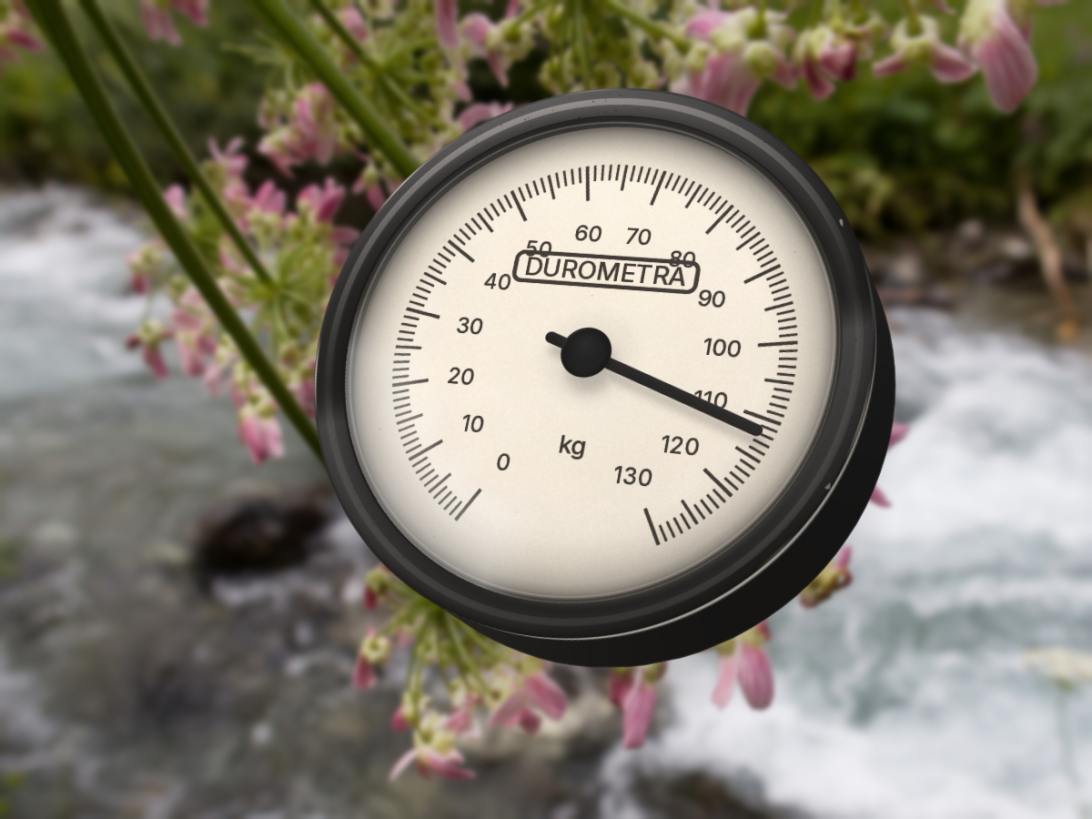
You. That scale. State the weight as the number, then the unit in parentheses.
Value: 112 (kg)
